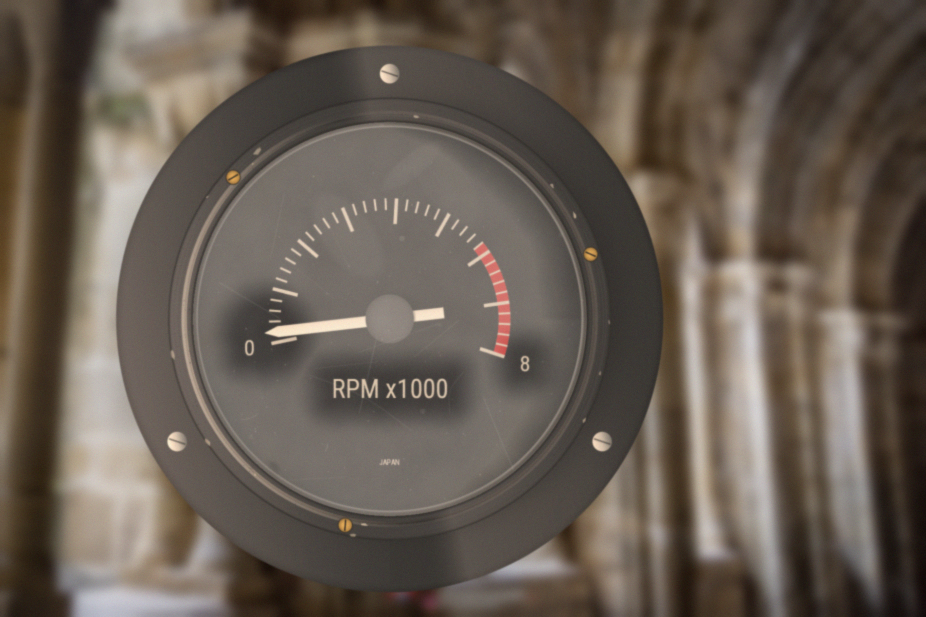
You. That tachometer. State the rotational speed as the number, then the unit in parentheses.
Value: 200 (rpm)
